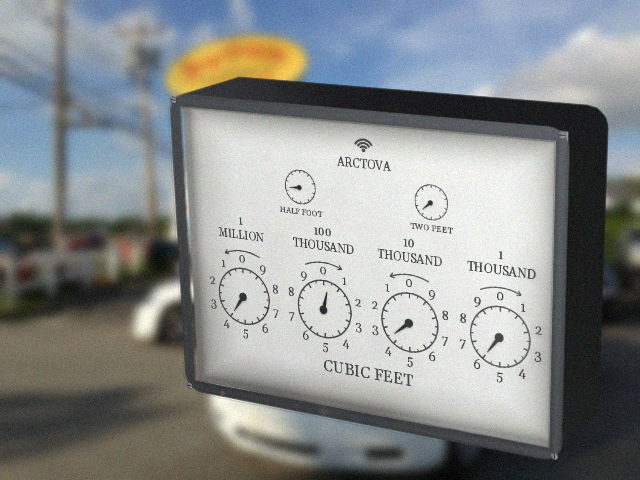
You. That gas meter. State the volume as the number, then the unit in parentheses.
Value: 403600 (ft³)
